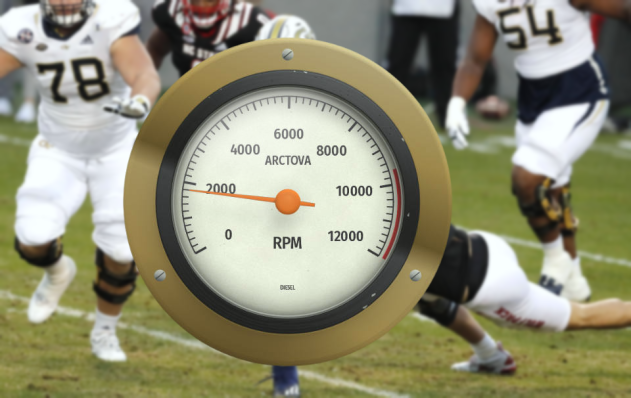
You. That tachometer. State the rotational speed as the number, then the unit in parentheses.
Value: 1800 (rpm)
